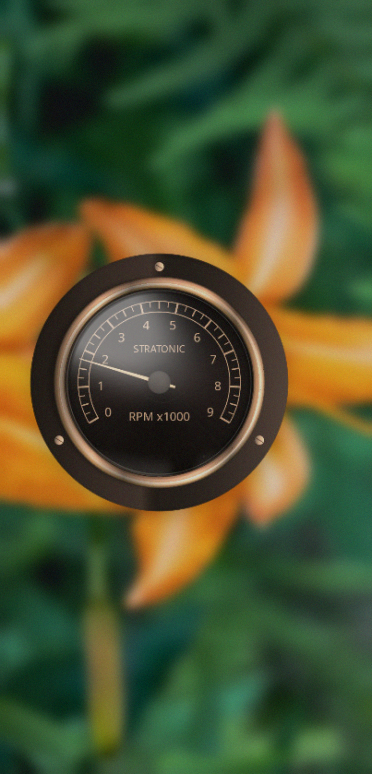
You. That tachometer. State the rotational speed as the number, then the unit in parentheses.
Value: 1750 (rpm)
